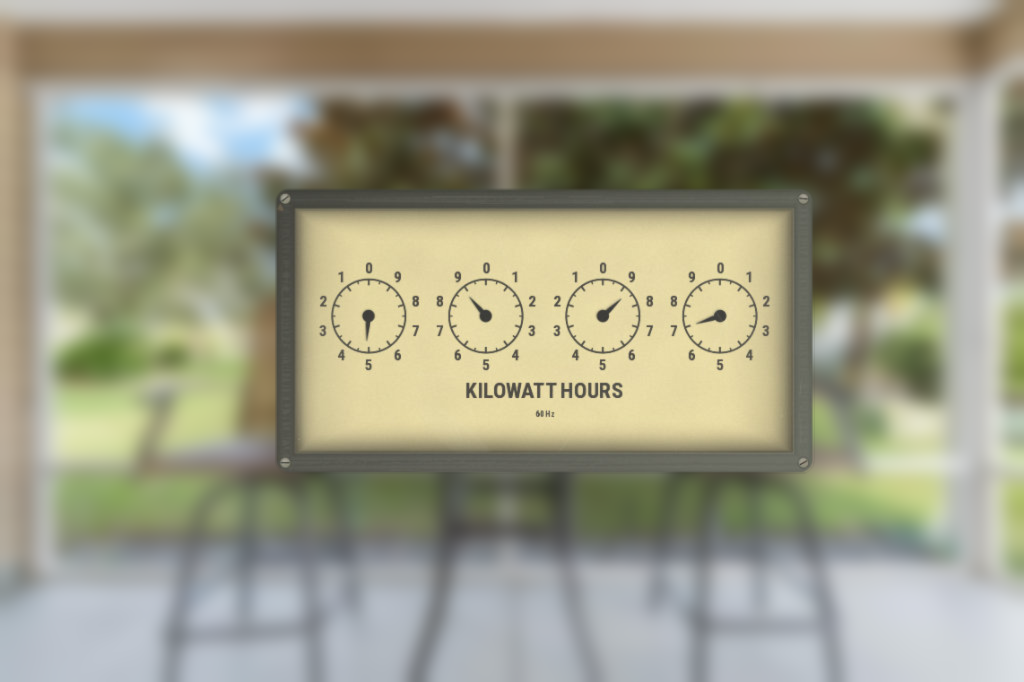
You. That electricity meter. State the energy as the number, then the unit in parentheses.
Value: 4887 (kWh)
